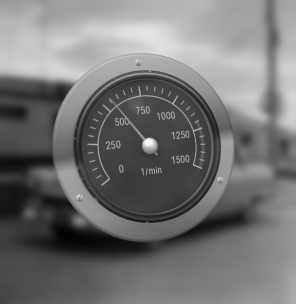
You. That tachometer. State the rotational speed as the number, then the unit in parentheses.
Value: 550 (rpm)
